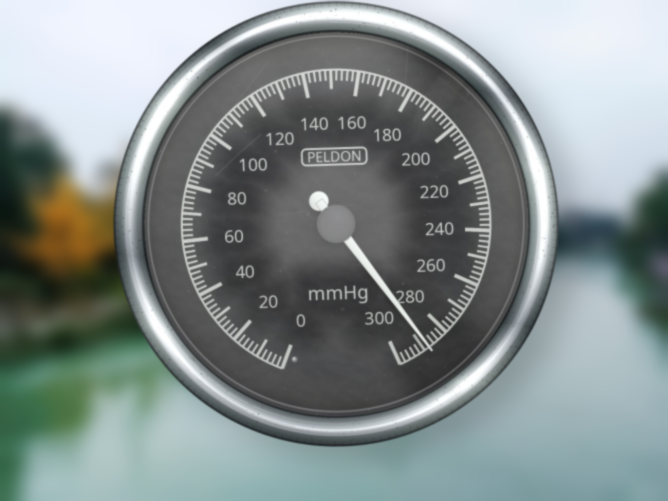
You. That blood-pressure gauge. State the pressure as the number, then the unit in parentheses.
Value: 288 (mmHg)
